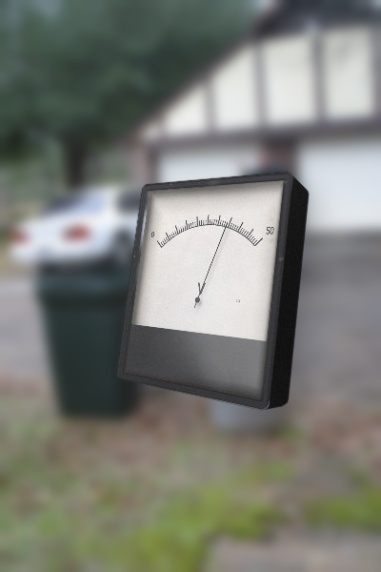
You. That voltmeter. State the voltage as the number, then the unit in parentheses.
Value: 35 (V)
